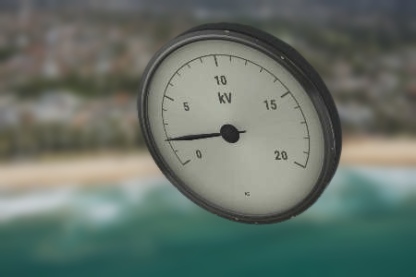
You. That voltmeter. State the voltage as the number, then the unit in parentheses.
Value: 2 (kV)
